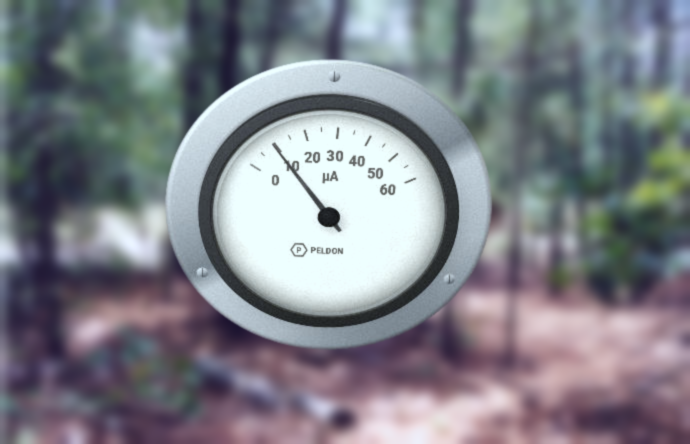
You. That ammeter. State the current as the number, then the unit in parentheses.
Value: 10 (µA)
